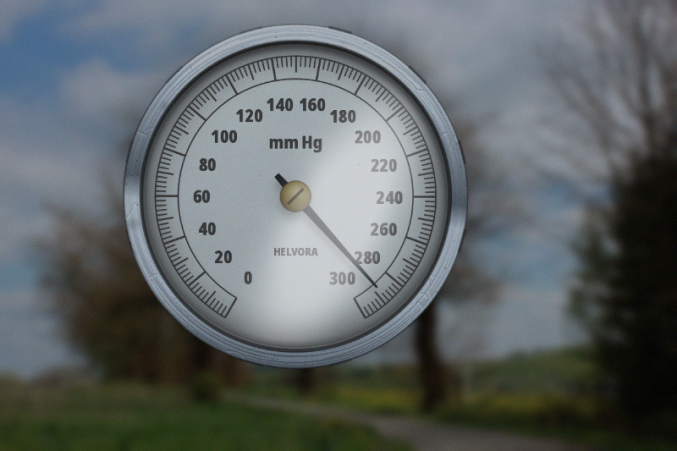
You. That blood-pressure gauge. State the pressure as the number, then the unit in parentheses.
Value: 288 (mmHg)
